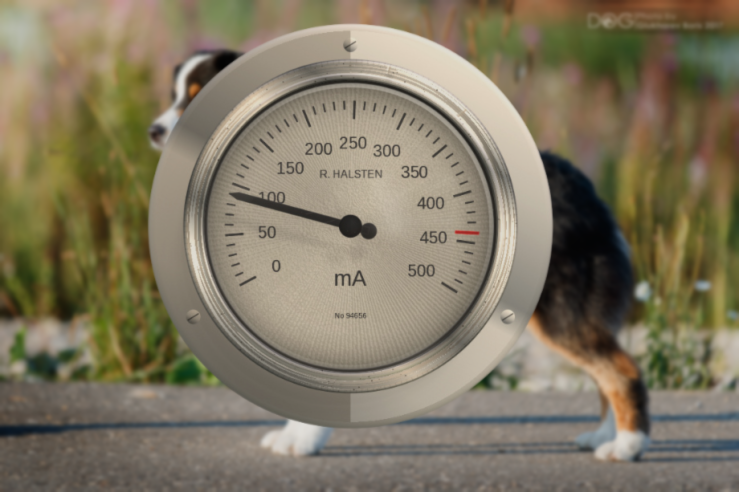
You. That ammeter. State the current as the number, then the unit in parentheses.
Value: 90 (mA)
